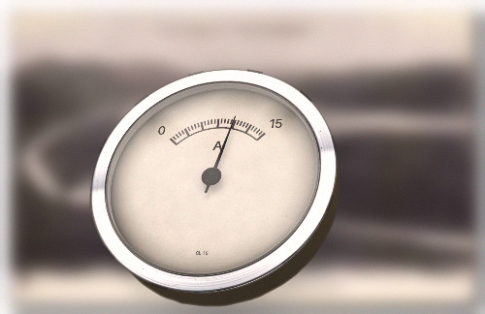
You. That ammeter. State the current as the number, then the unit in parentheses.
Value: 10 (A)
